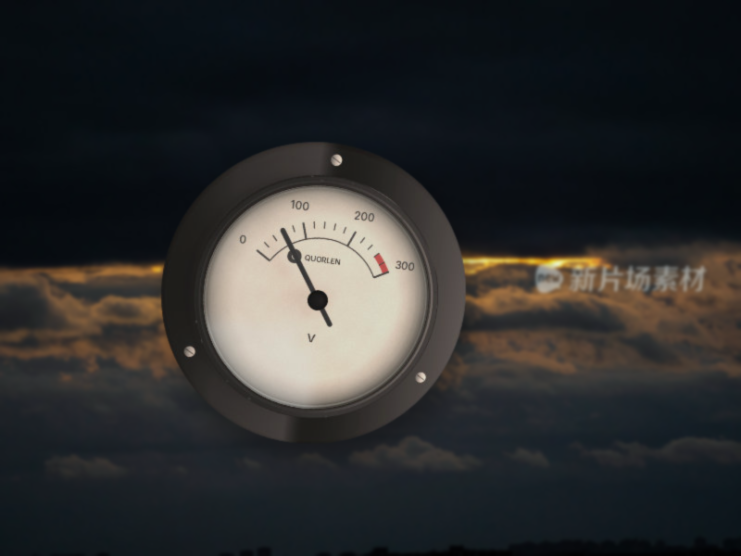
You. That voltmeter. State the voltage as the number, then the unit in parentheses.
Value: 60 (V)
